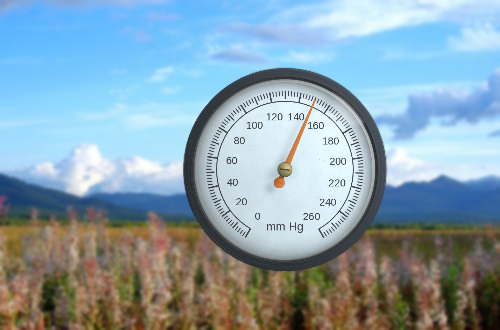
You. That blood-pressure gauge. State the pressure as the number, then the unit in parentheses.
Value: 150 (mmHg)
